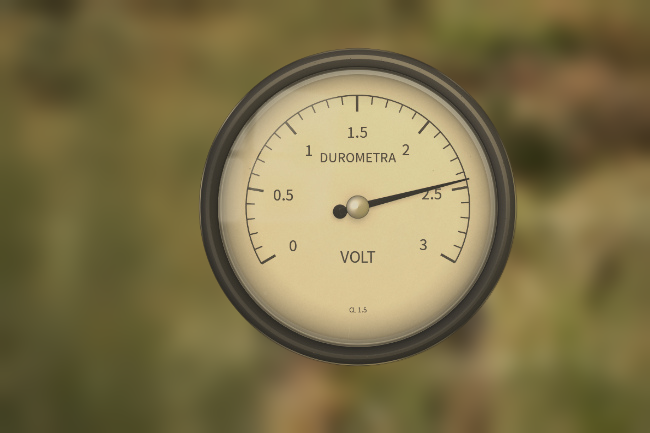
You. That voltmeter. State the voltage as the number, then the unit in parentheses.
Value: 2.45 (V)
